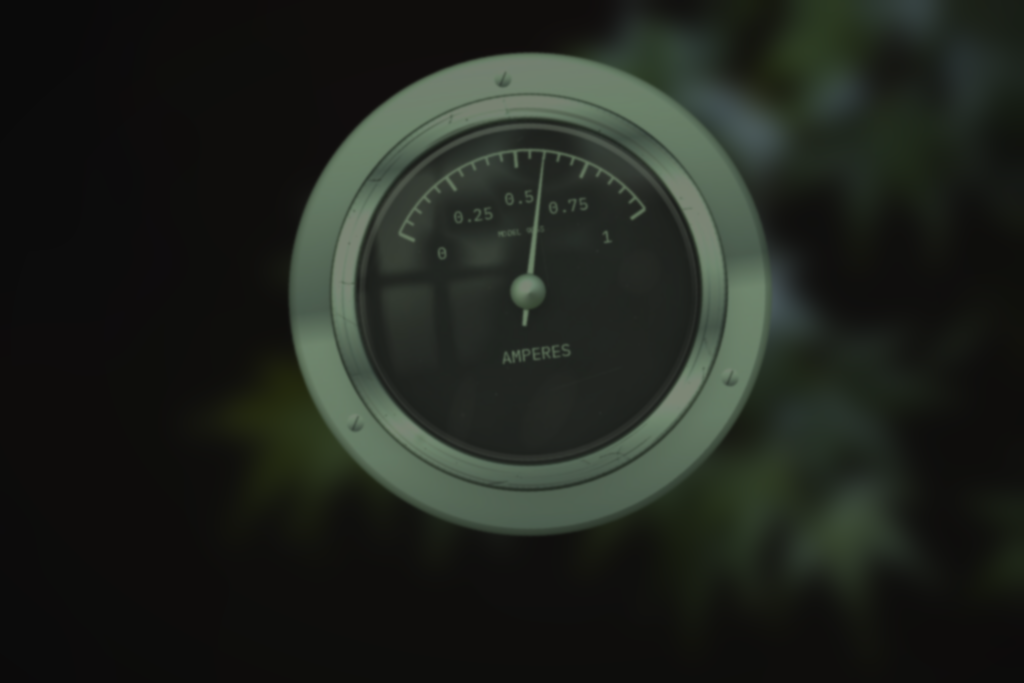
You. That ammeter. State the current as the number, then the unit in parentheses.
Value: 0.6 (A)
